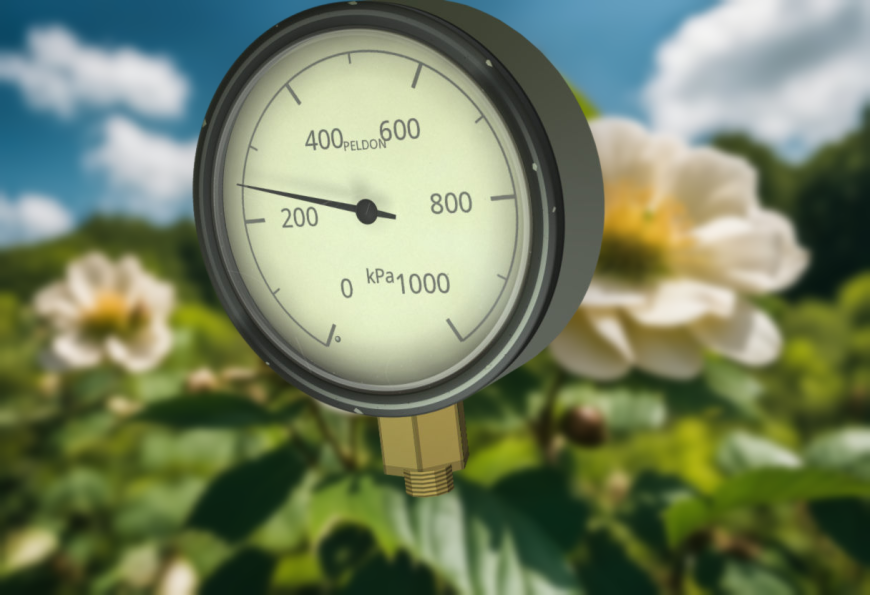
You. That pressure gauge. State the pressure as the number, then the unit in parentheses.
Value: 250 (kPa)
